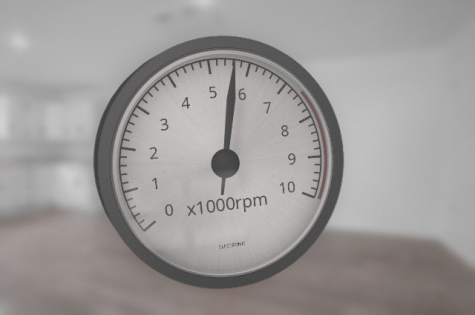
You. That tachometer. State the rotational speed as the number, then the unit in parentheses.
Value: 5600 (rpm)
